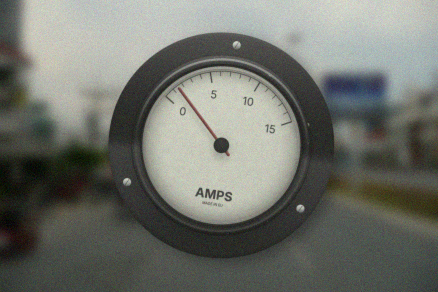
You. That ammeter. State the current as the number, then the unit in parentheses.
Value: 1.5 (A)
